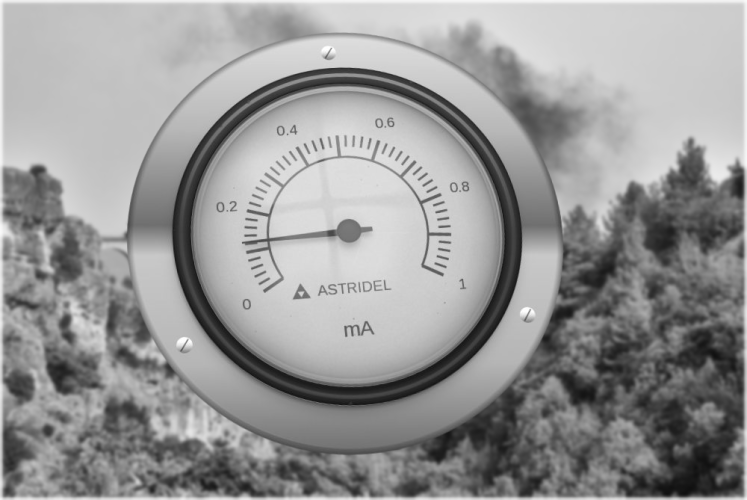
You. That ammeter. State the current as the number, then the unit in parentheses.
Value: 0.12 (mA)
